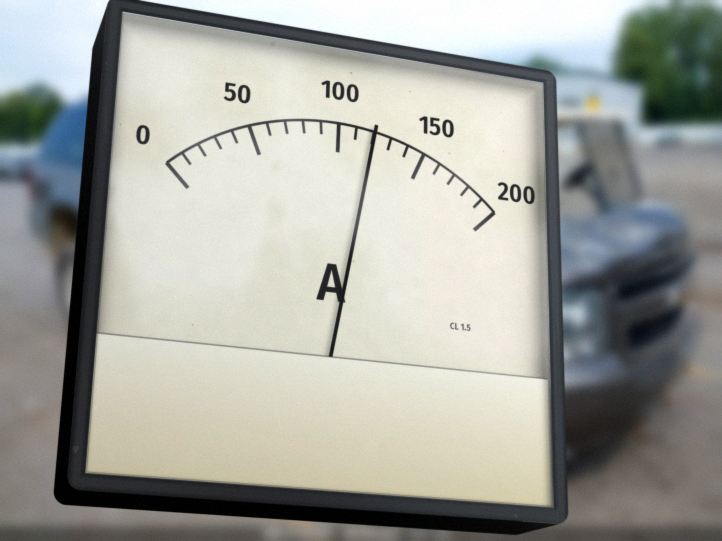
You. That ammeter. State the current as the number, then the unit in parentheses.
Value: 120 (A)
